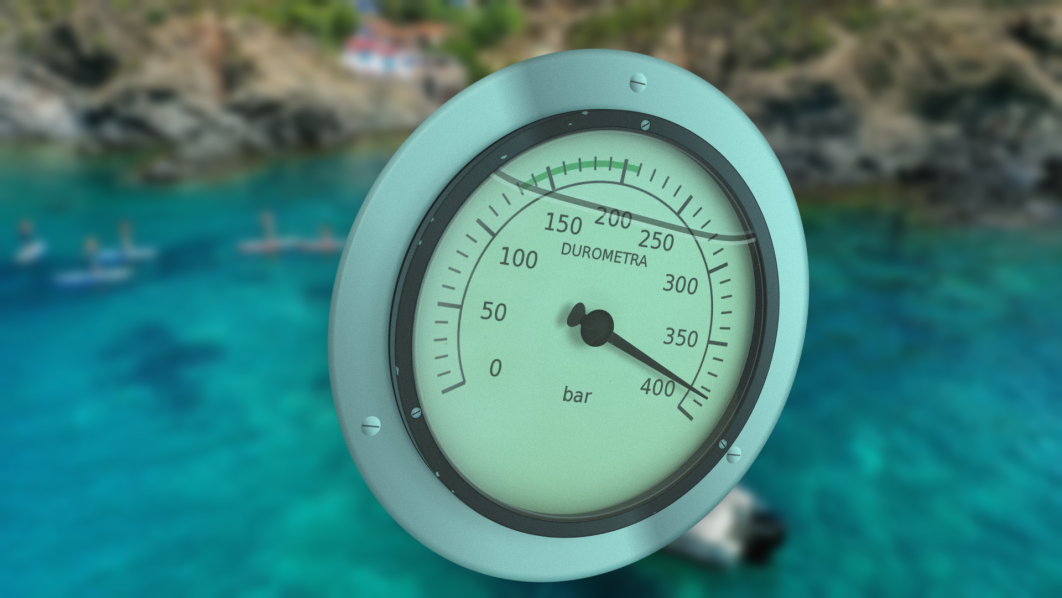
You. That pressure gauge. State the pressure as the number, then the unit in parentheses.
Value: 385 (bar)
